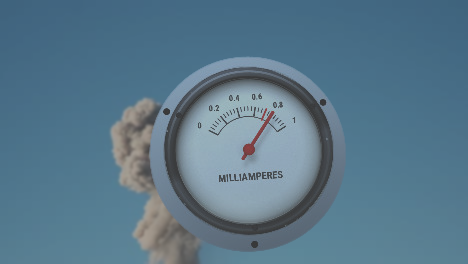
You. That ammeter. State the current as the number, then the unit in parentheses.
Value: 0.8 (mA)
